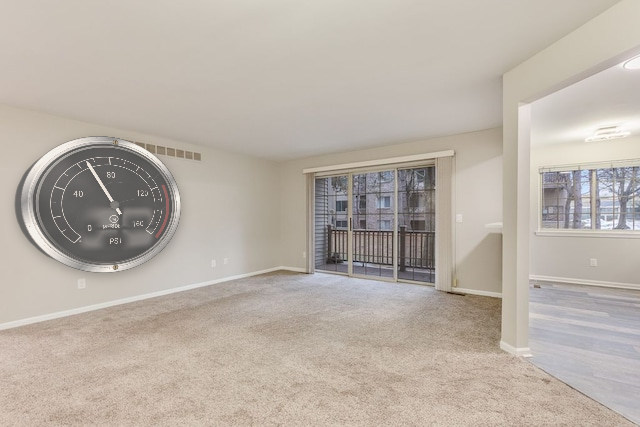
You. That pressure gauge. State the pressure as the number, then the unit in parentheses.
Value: 65 (psi)
